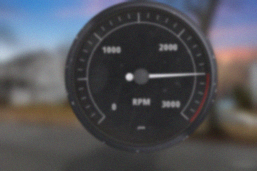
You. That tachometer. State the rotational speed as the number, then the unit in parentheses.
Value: 2500 (rpm)
